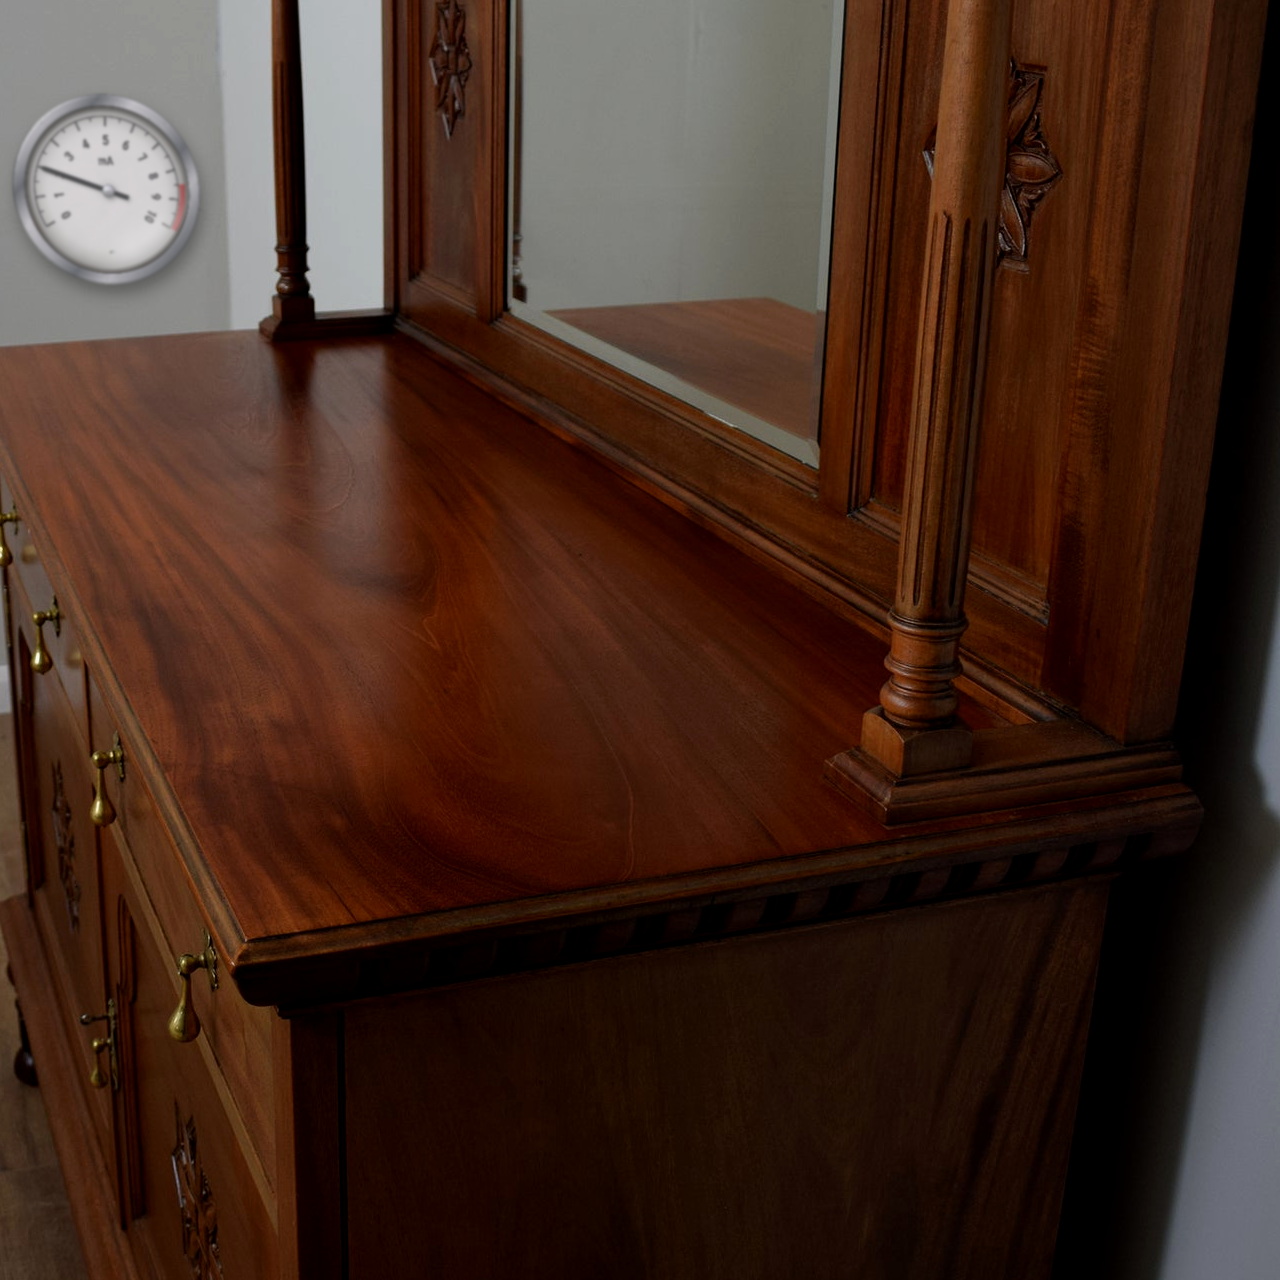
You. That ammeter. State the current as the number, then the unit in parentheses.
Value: 2 (mA)
